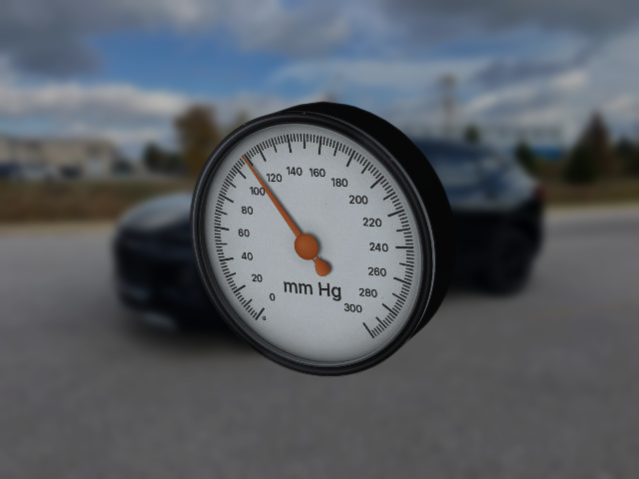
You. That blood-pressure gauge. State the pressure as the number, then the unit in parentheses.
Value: 110 (mmHg)
